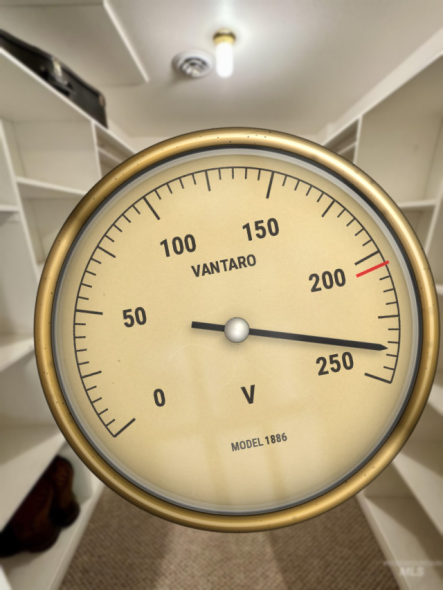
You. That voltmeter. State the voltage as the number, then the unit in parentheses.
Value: 237.5 (V)
